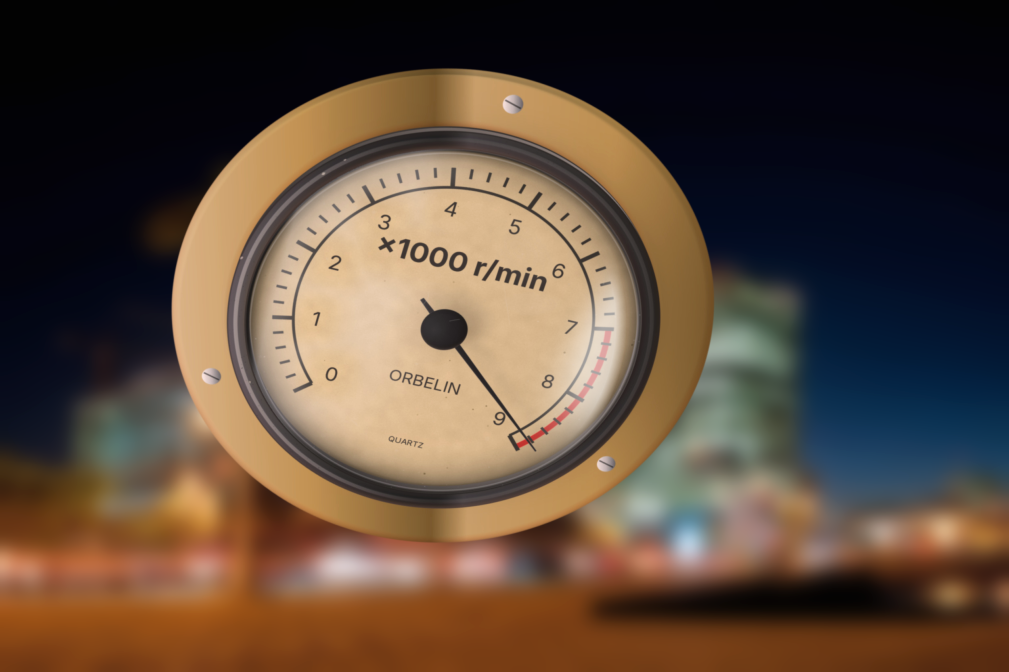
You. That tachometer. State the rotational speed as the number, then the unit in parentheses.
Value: 8800 (rpm)
